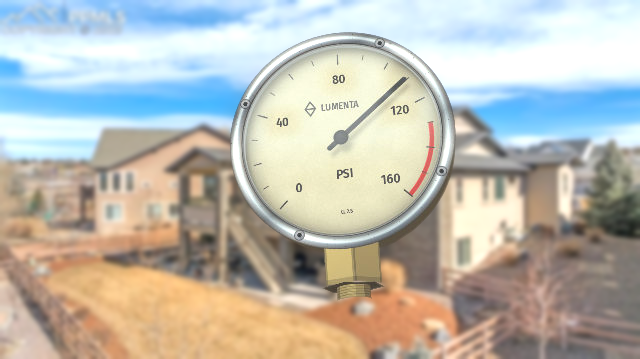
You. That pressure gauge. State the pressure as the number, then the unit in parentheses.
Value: 110 (psi)
